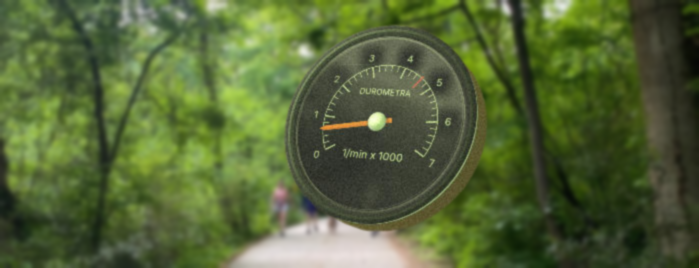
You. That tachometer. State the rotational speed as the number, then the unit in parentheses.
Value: 600 (rpm)
